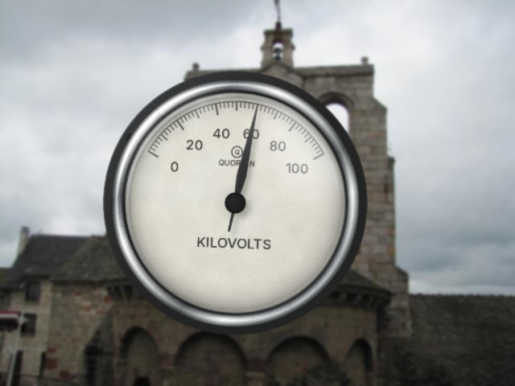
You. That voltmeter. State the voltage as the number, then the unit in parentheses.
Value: 60 (kV)
